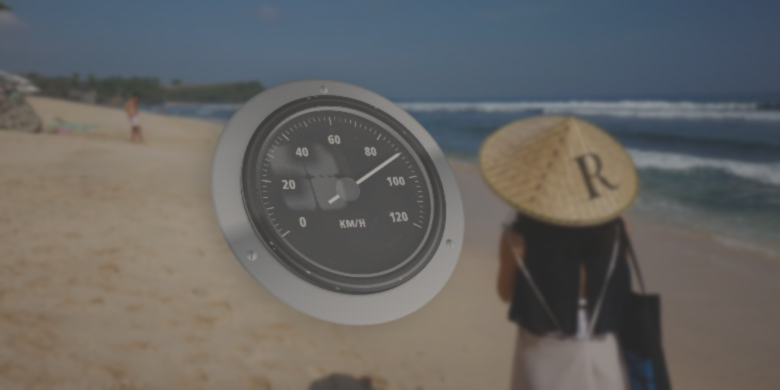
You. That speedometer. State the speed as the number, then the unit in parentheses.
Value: 90 (km/h)
